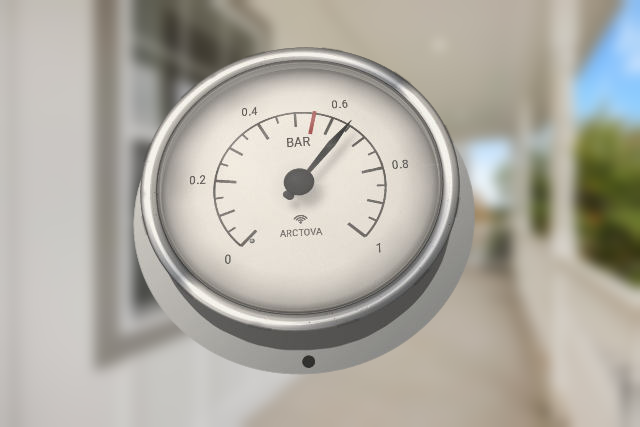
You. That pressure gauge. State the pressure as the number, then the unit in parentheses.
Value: 0.65 (bar)
